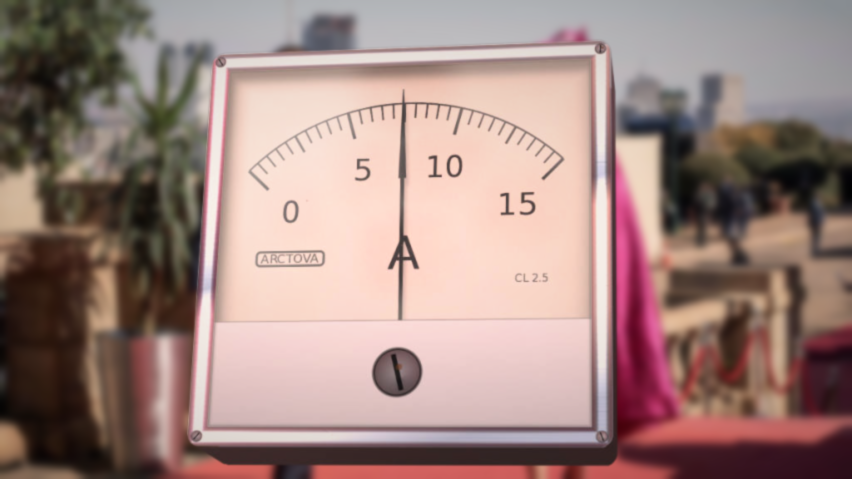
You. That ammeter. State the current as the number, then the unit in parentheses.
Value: 7.5 (A)
